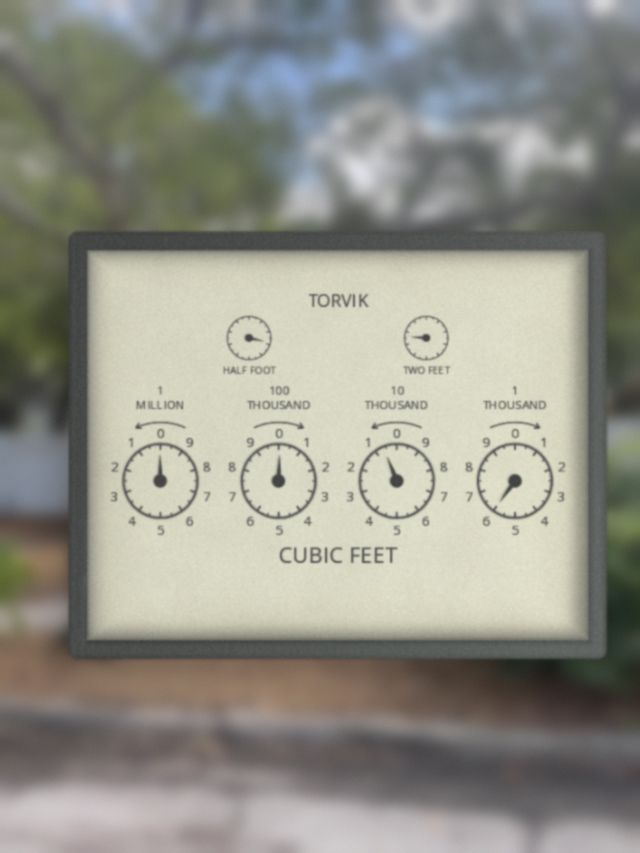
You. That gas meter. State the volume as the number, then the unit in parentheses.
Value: 600 (ft³)
